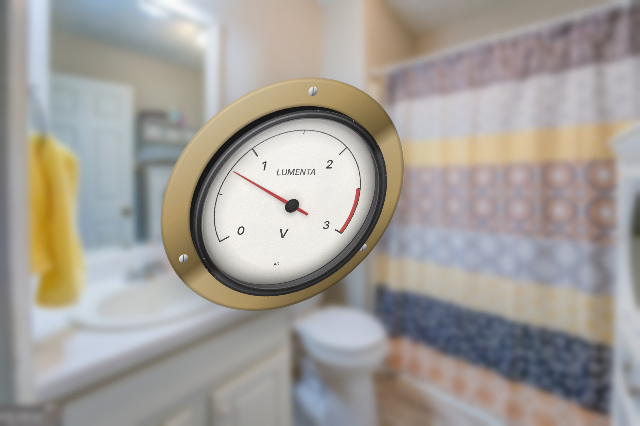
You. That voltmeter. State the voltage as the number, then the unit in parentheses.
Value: 0.75 (V)
